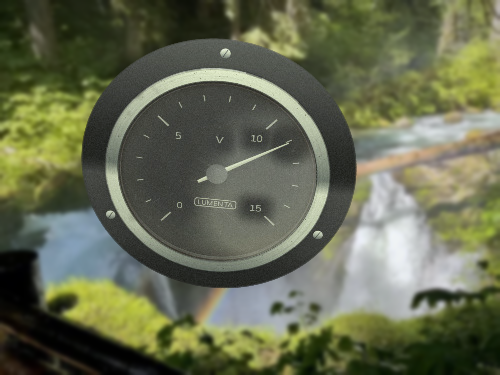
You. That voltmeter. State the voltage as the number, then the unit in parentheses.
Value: 11 (V)
